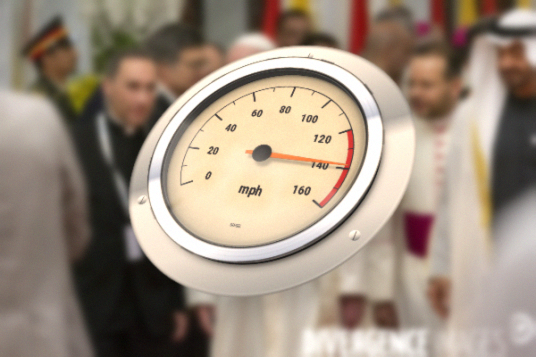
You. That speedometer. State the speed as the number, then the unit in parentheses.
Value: 140 (mph)
